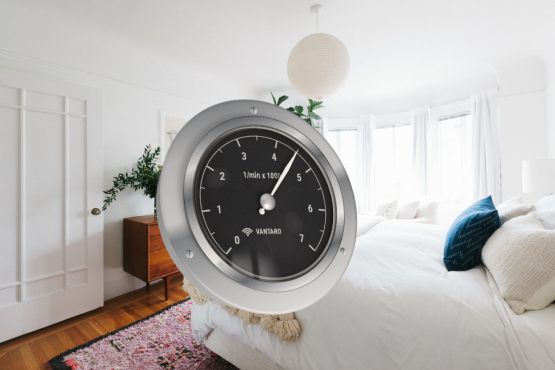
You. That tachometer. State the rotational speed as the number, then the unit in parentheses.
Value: 4500 (rpm)
